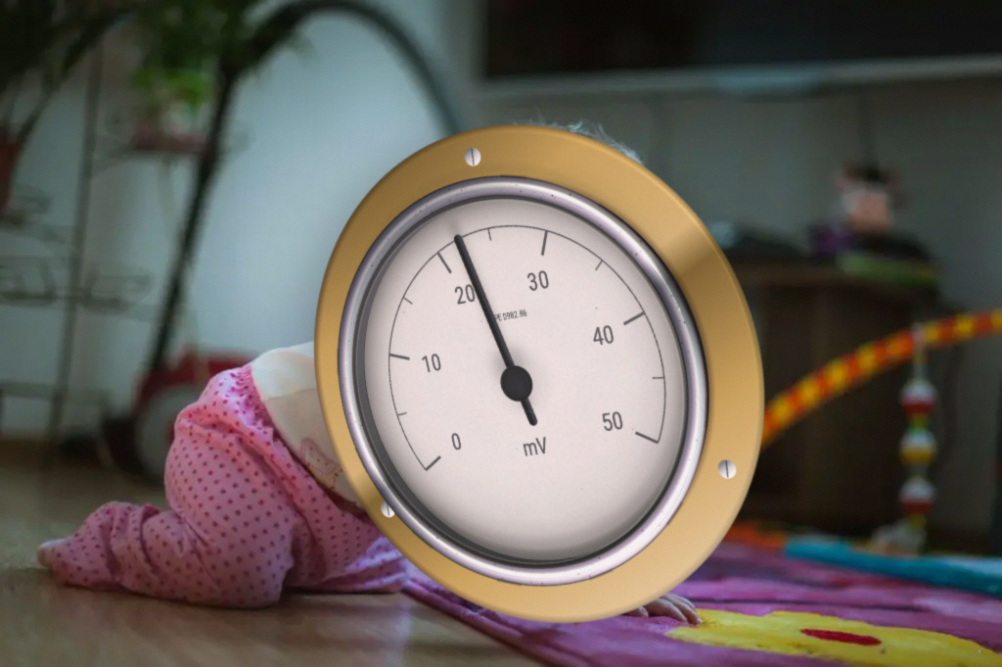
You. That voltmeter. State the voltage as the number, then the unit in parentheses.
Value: 22.5 (mV)
